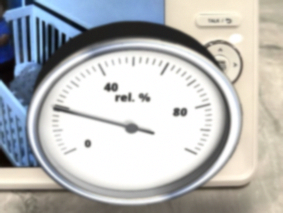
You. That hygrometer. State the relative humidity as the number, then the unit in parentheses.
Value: 20 (%)
